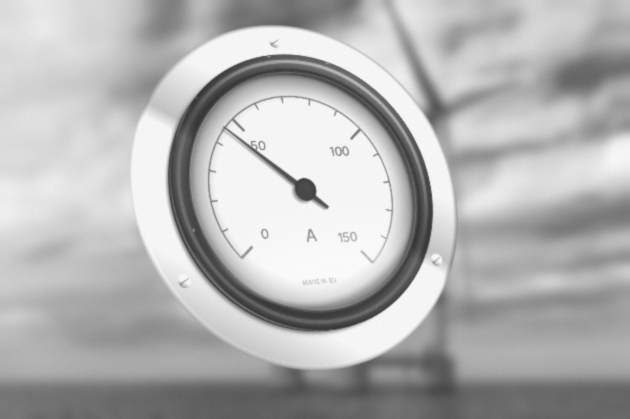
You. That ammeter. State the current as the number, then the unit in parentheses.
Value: 45 (A)
